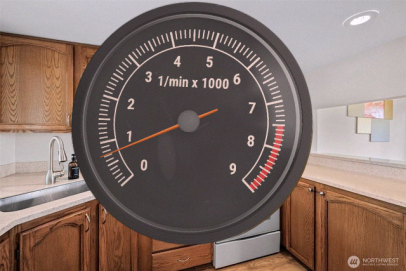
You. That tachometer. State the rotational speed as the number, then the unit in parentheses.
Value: 700 (rpm)
